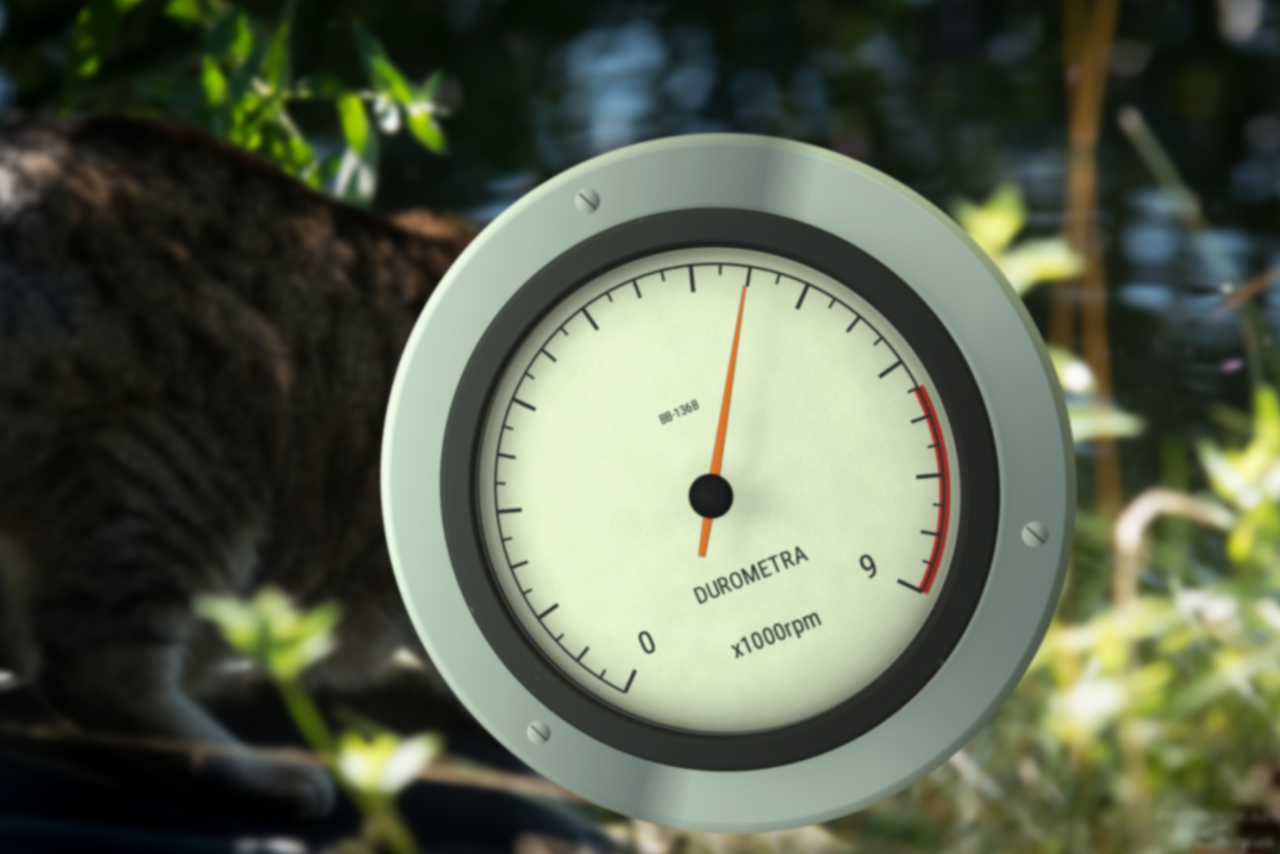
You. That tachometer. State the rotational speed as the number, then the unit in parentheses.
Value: 5500 (rpm)
